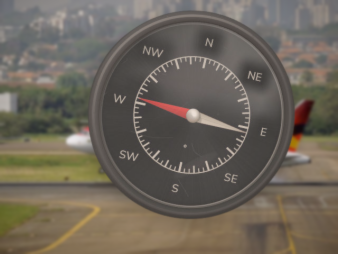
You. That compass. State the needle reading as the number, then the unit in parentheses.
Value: 275 (°)
